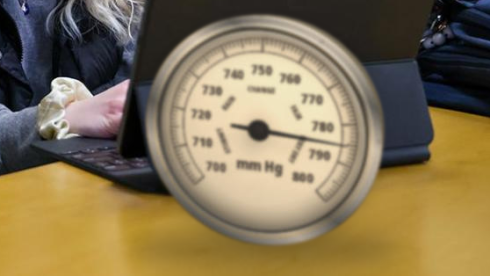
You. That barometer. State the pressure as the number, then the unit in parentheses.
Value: 785 (mmHg)
